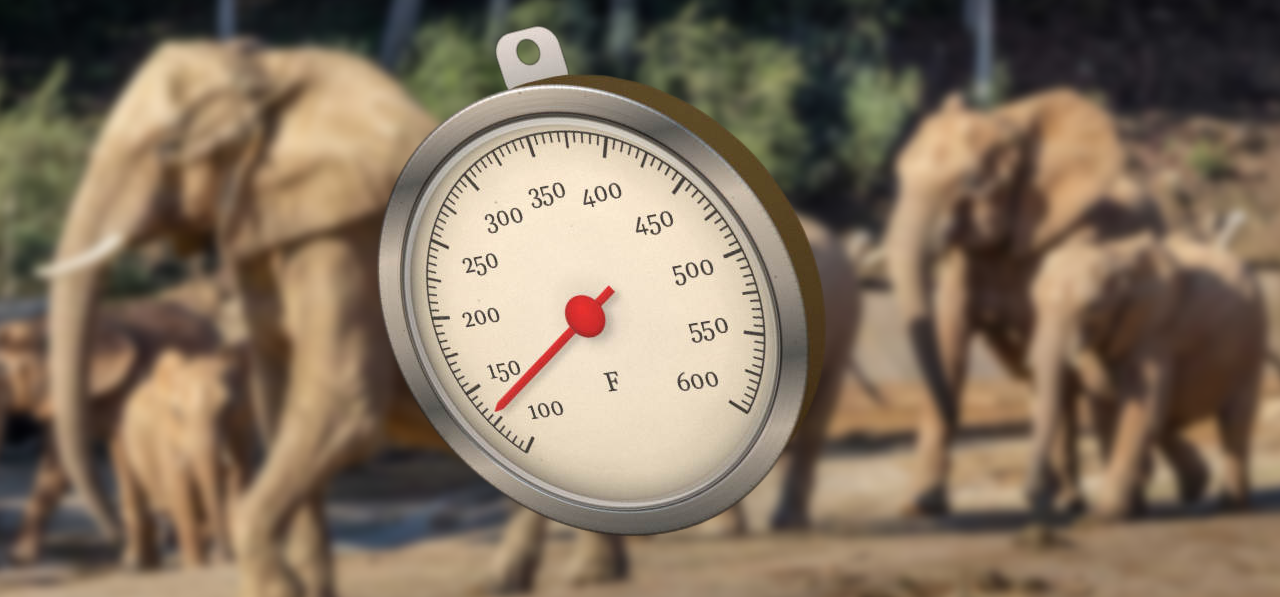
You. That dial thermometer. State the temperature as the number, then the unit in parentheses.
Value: 130 (°F)
